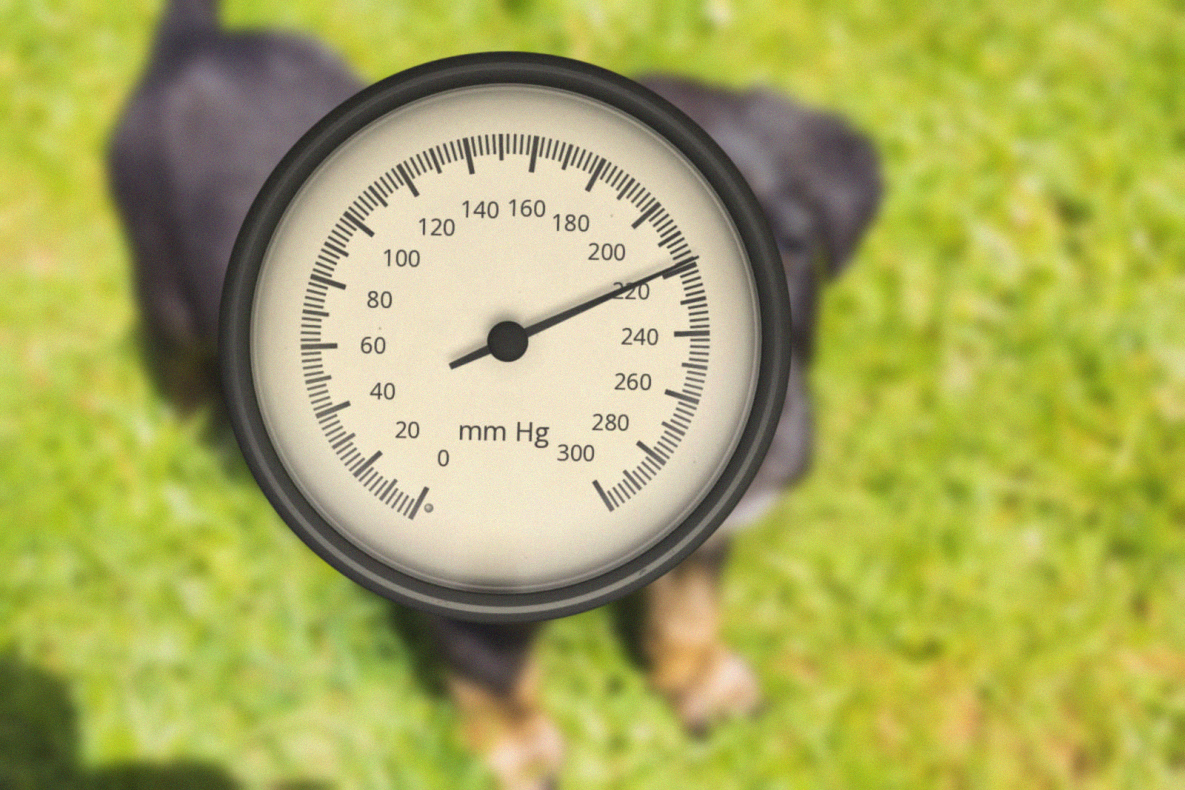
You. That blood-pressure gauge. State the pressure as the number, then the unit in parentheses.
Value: 218 (mmHg)
